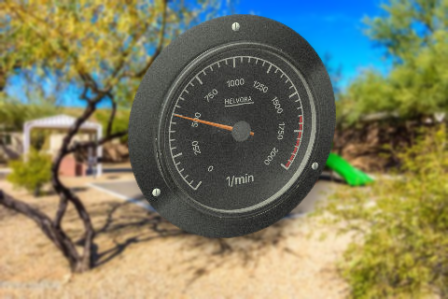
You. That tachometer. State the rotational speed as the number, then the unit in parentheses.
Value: 500 (rpm)
